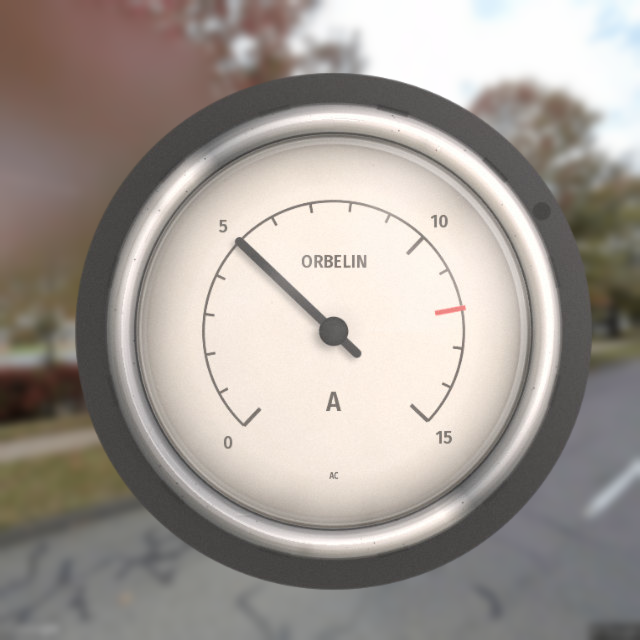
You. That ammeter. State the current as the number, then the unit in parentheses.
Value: 5 (A)
